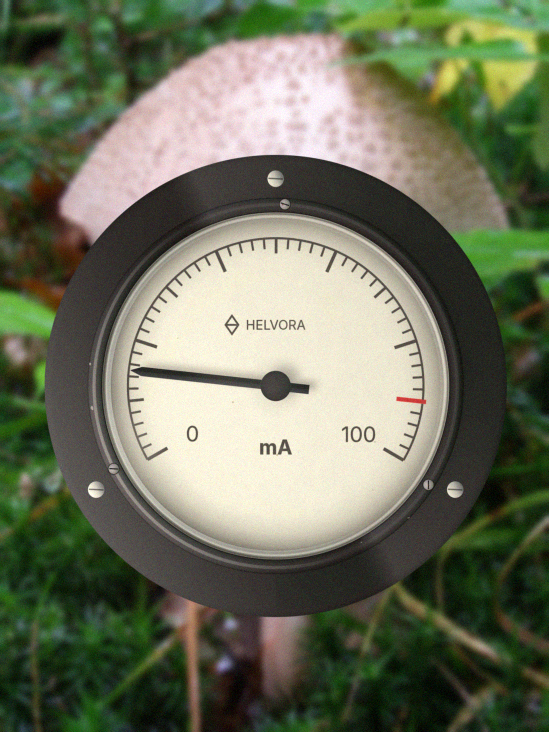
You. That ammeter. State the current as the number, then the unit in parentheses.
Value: 15 (mA)
